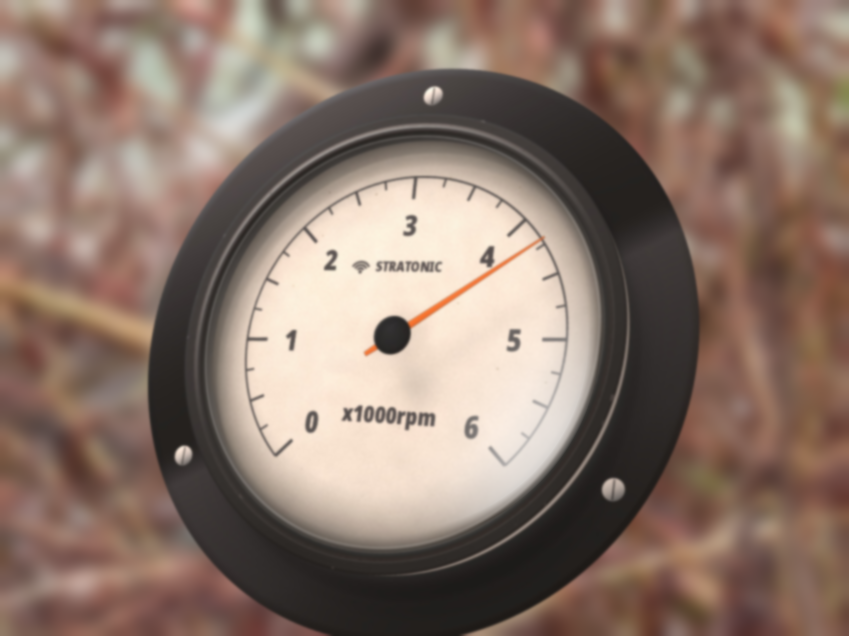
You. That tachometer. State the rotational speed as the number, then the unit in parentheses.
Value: 4250 (rpm)
